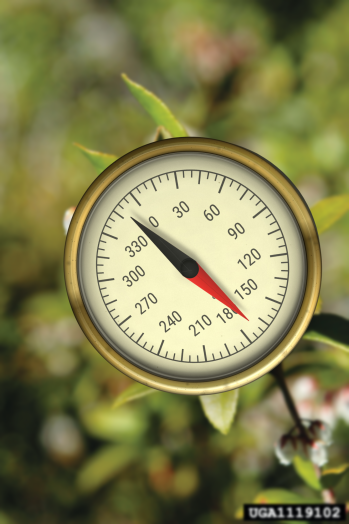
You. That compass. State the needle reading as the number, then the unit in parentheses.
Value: 170 (°)
